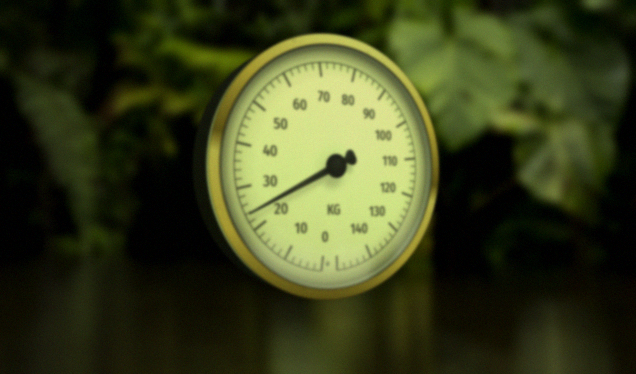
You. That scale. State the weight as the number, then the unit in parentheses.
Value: 24 (kg)
